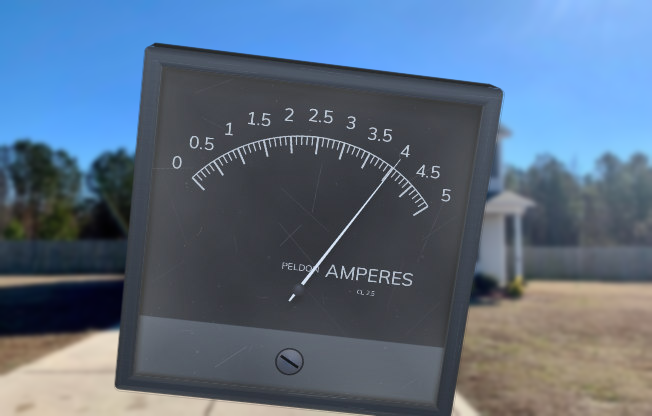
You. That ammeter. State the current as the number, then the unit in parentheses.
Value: 4 (A)
